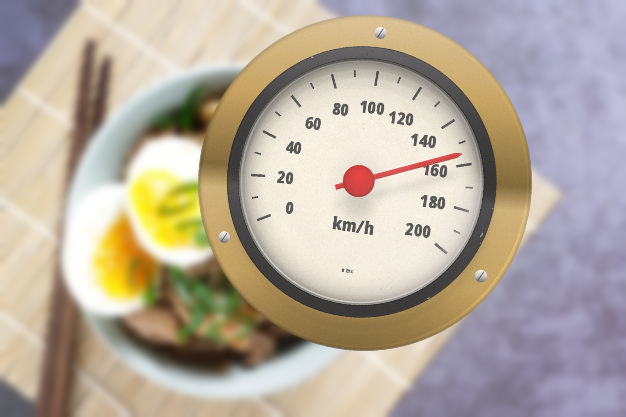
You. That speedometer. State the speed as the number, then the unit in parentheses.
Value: 155 (km/h)
